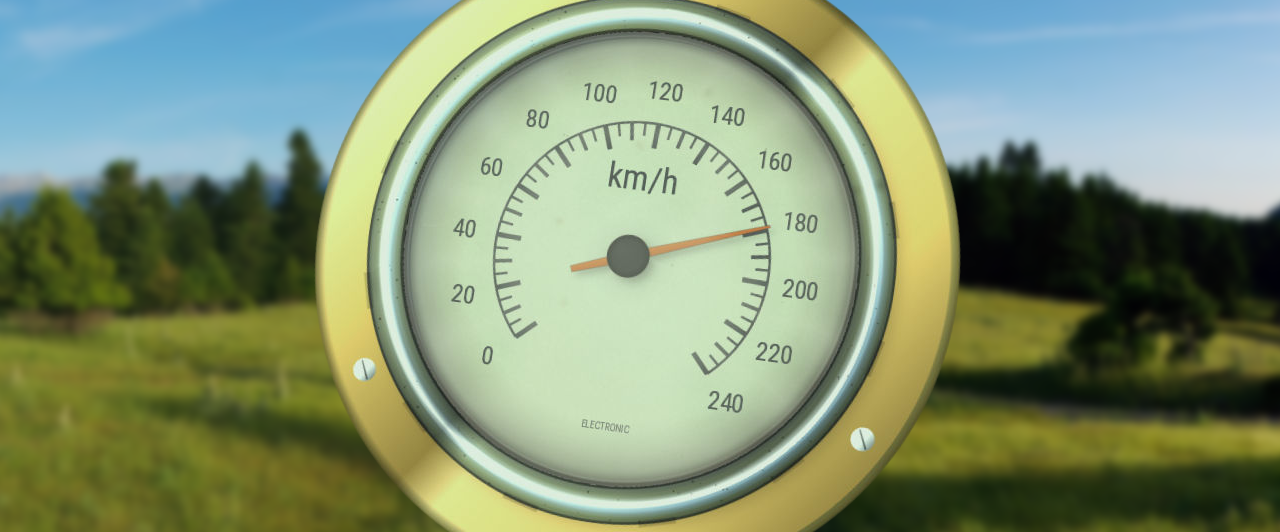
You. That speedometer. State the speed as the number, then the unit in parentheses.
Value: 180 (km/h)
